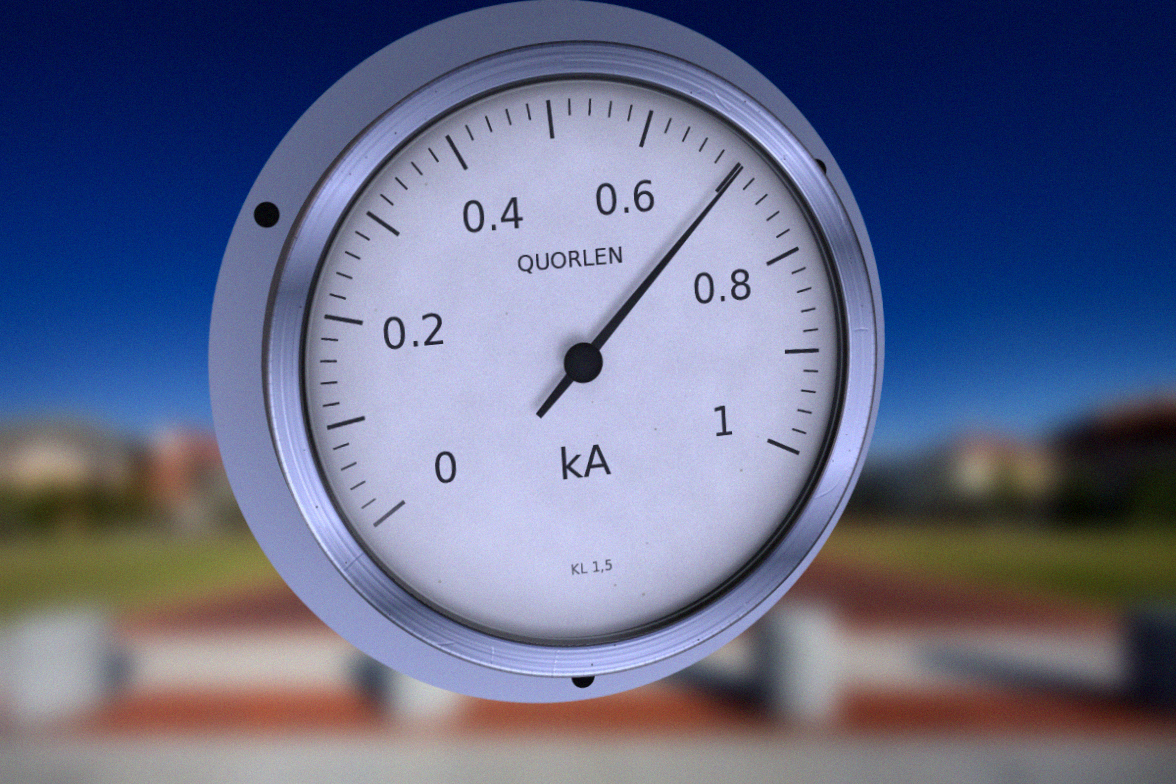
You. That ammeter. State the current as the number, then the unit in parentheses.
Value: 0.7 (kA)
